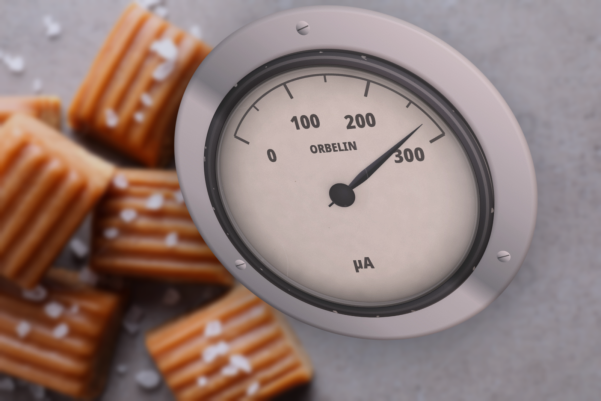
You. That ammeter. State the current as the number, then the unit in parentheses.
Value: 275 (µA)
